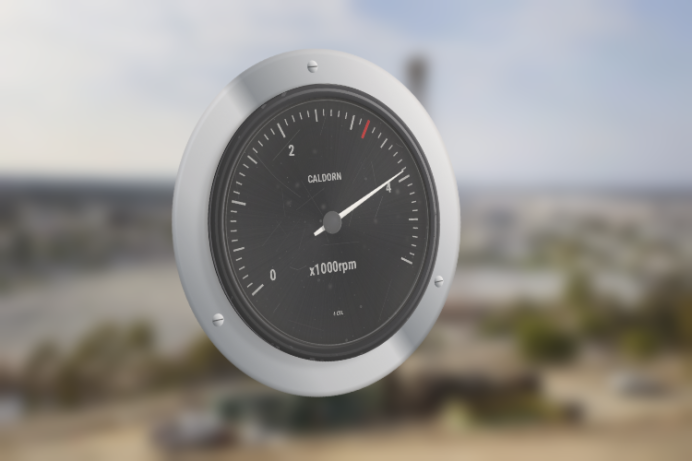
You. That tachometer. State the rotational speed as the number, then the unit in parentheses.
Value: 3900 (rpm)
